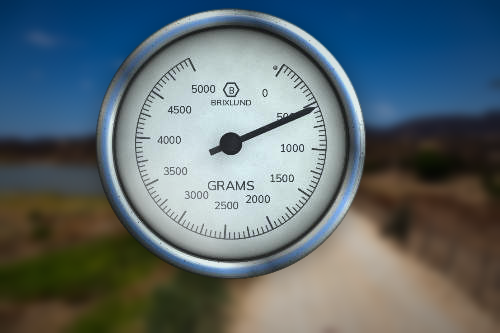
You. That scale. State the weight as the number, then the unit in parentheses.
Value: 550 (g)
